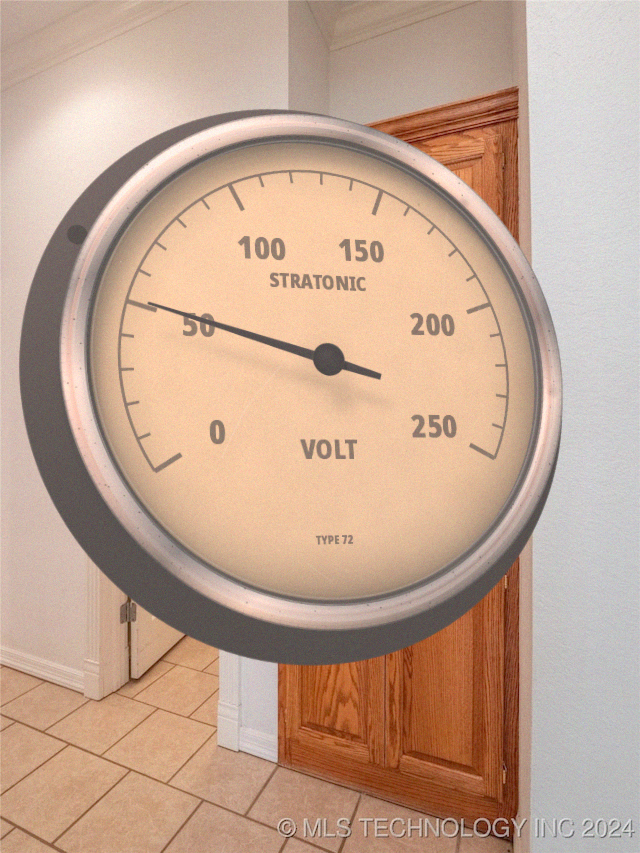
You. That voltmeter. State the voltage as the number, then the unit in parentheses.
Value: 50 (V)
